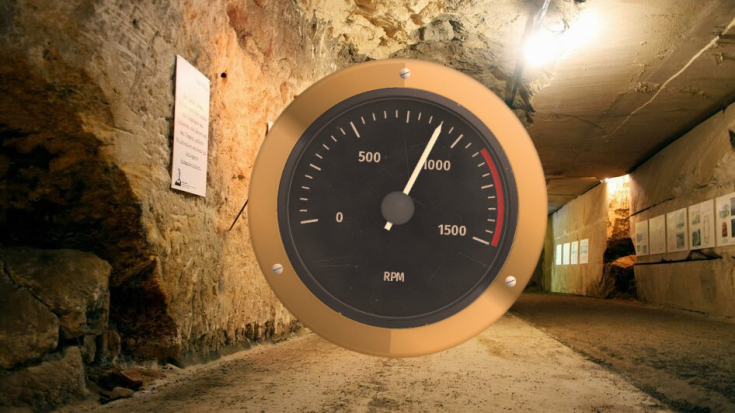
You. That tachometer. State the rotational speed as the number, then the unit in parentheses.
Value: 900 (rpm)
